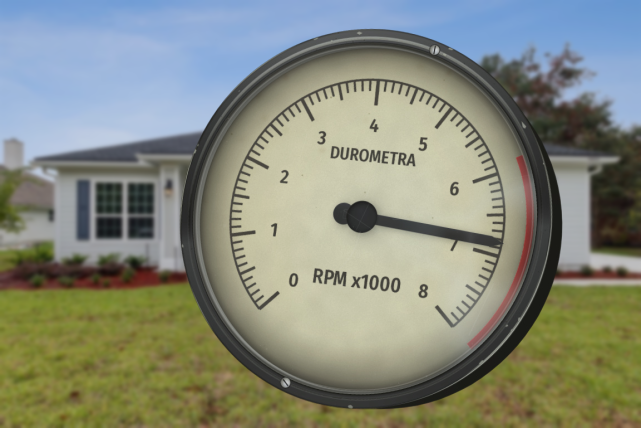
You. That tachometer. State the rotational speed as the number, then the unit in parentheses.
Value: 6850 (rpm)
